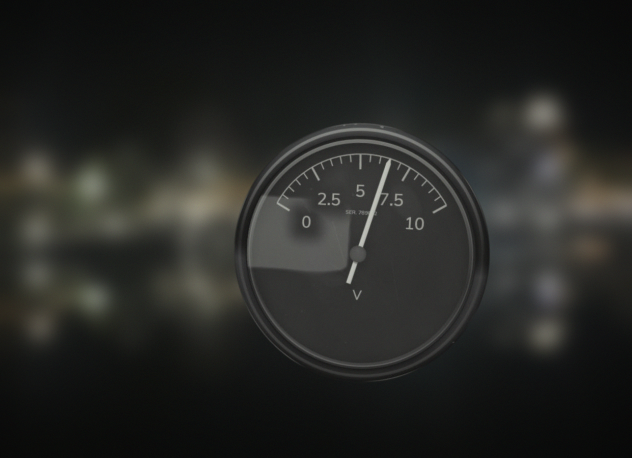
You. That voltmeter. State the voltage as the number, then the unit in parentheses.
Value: 6.5 (V)
